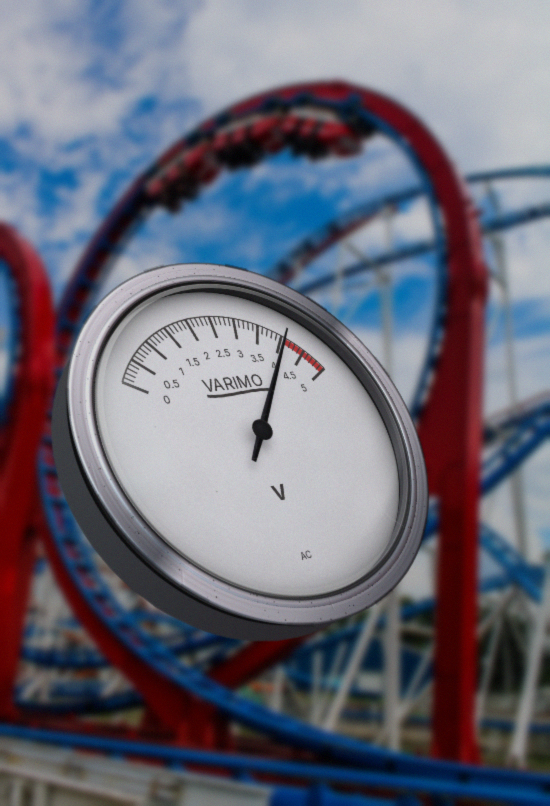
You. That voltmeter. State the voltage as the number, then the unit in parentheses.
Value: 4 (V)
